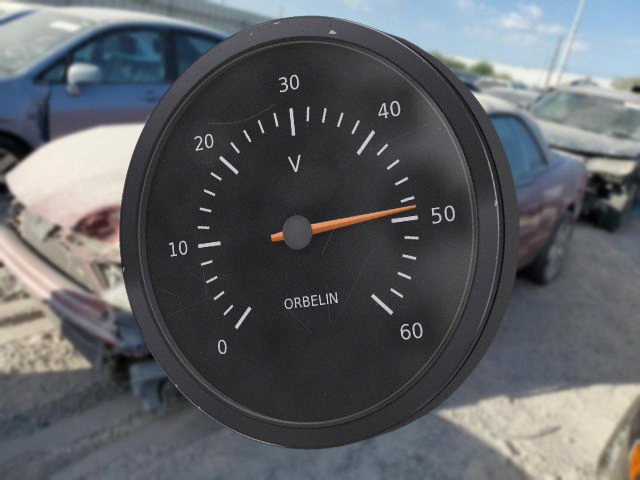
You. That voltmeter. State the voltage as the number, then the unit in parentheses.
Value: 49 (V)
